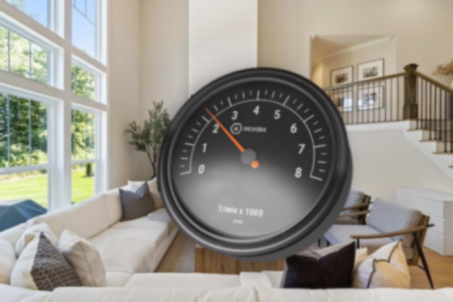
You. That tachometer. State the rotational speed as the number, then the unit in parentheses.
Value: 2250 (rpm)
